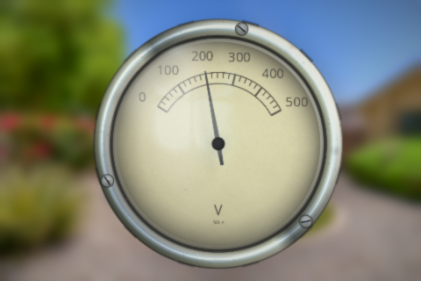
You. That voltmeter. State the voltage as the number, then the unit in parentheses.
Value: 200 (V)
